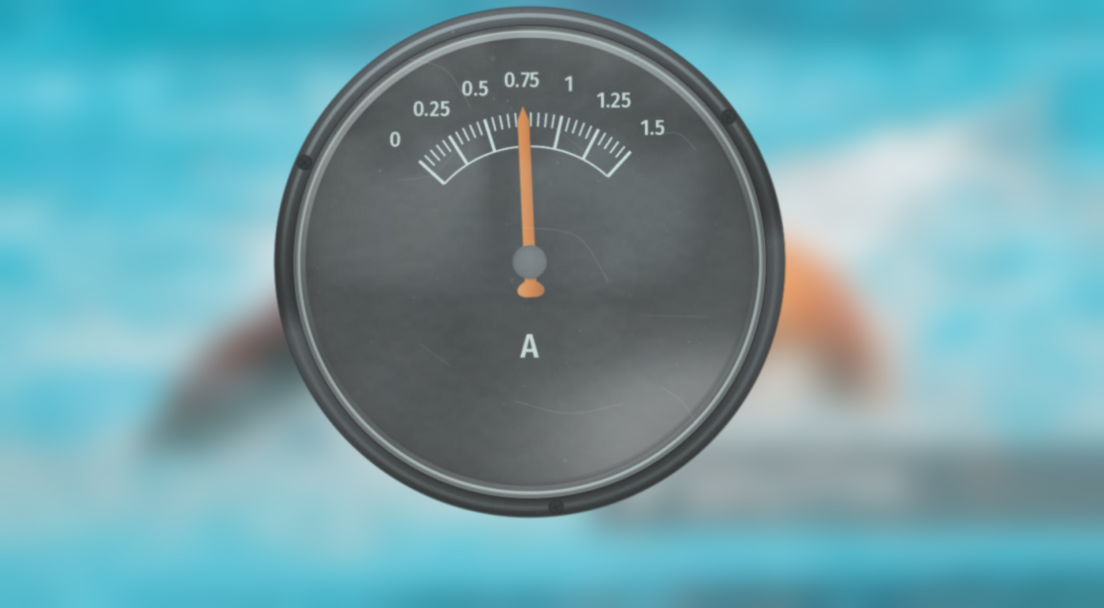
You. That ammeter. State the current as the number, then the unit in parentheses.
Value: 0.75 (A)
